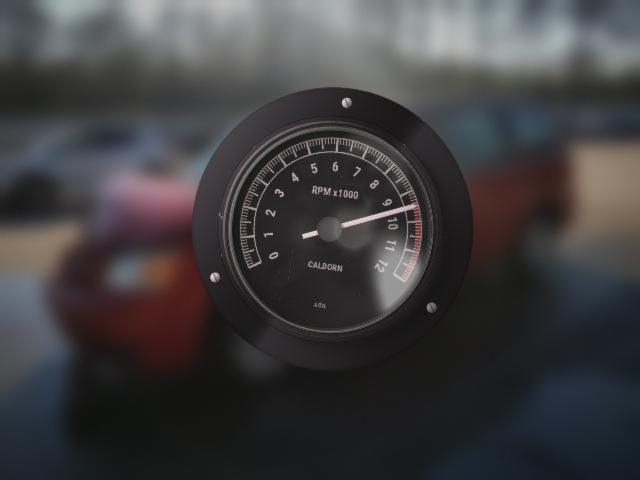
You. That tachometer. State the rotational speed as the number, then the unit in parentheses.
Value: 9500 (rpm)
